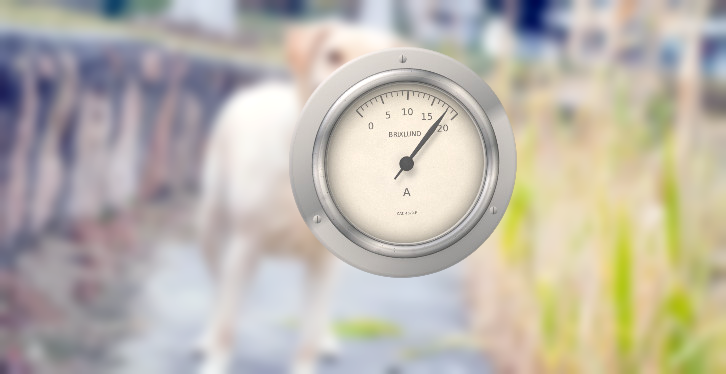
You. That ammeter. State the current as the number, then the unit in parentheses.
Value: 18 (A)
